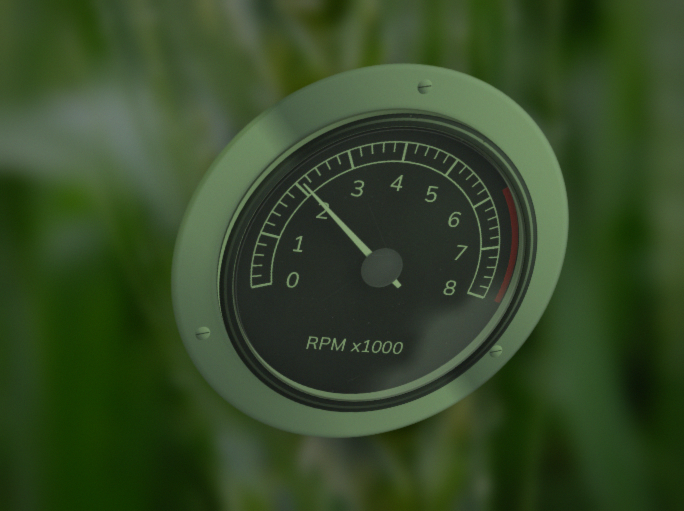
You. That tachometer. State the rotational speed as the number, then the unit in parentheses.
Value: 2100 (rpm)
